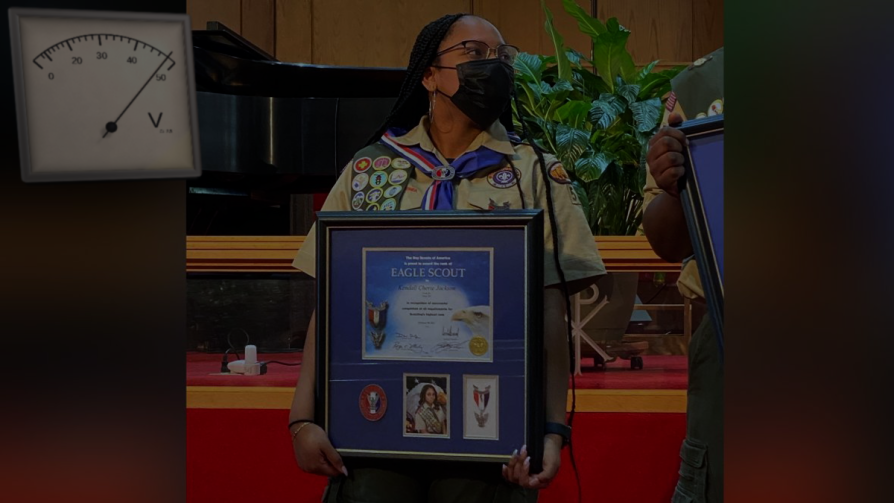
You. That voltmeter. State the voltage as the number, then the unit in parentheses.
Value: 48 (V)
